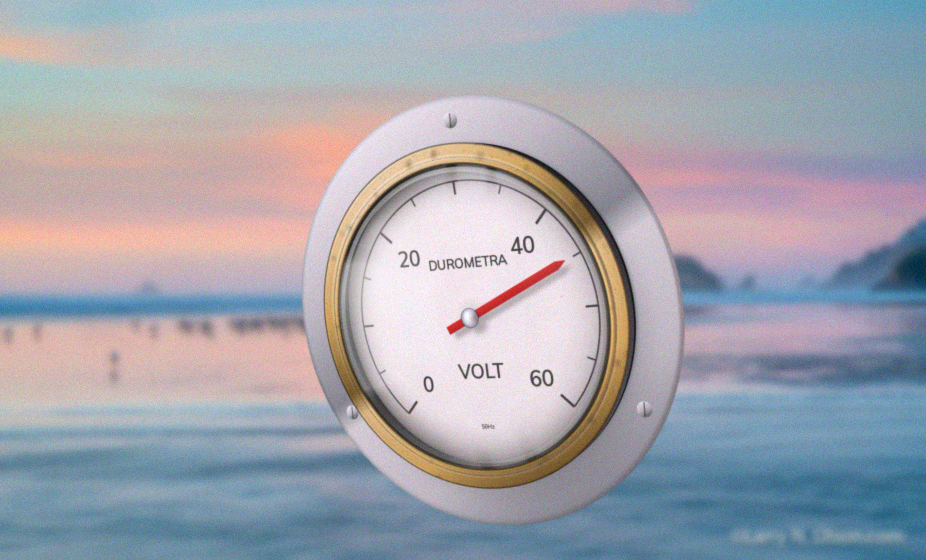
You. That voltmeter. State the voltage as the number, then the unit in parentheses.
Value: 45 (V)
